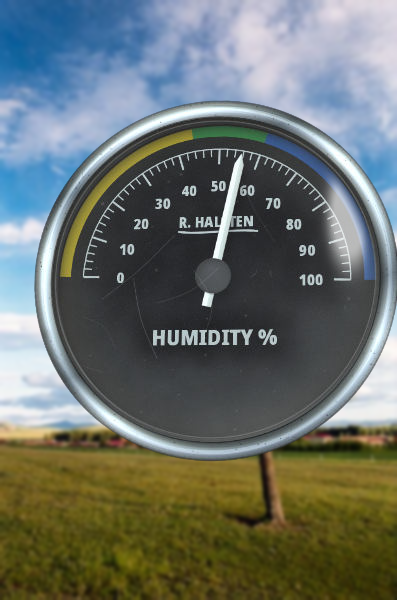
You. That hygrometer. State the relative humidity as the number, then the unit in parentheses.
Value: 56 (%)
